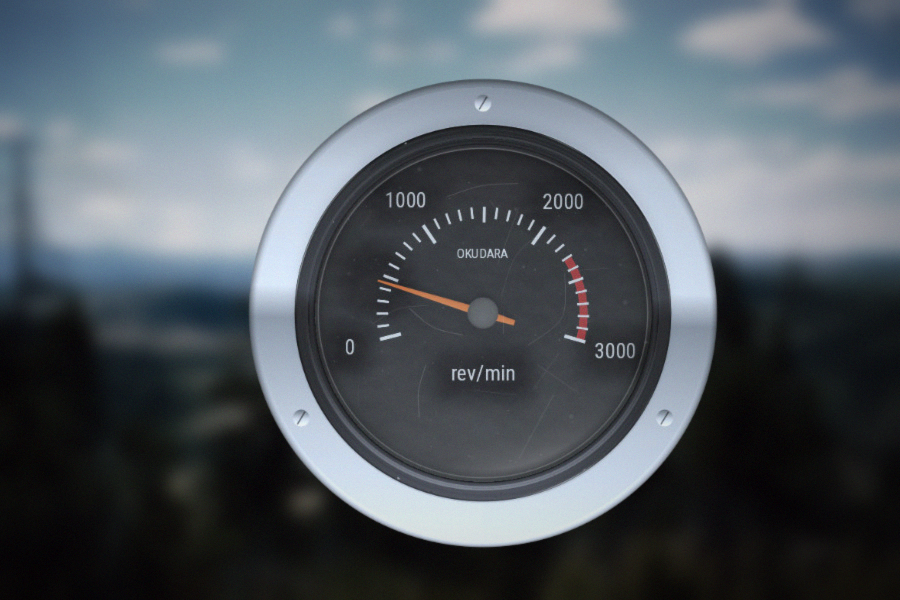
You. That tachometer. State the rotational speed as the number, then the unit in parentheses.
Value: 450 (rpm)
